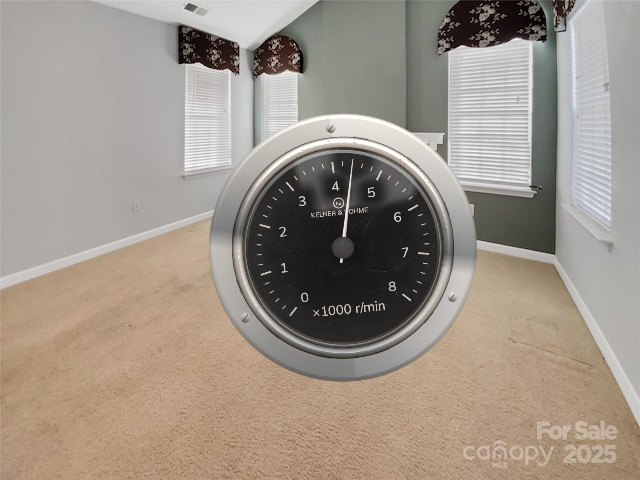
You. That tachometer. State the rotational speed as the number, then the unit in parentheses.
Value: 4400 (rpm)
